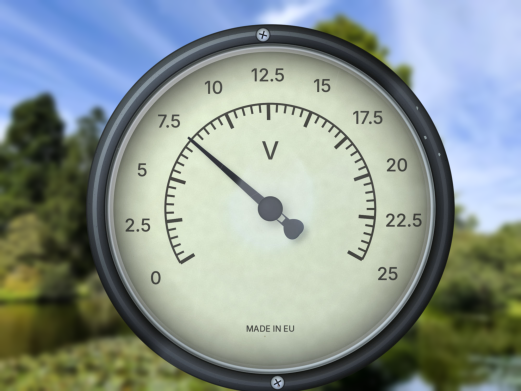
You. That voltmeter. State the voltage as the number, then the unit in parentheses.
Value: 7.5 (V)
